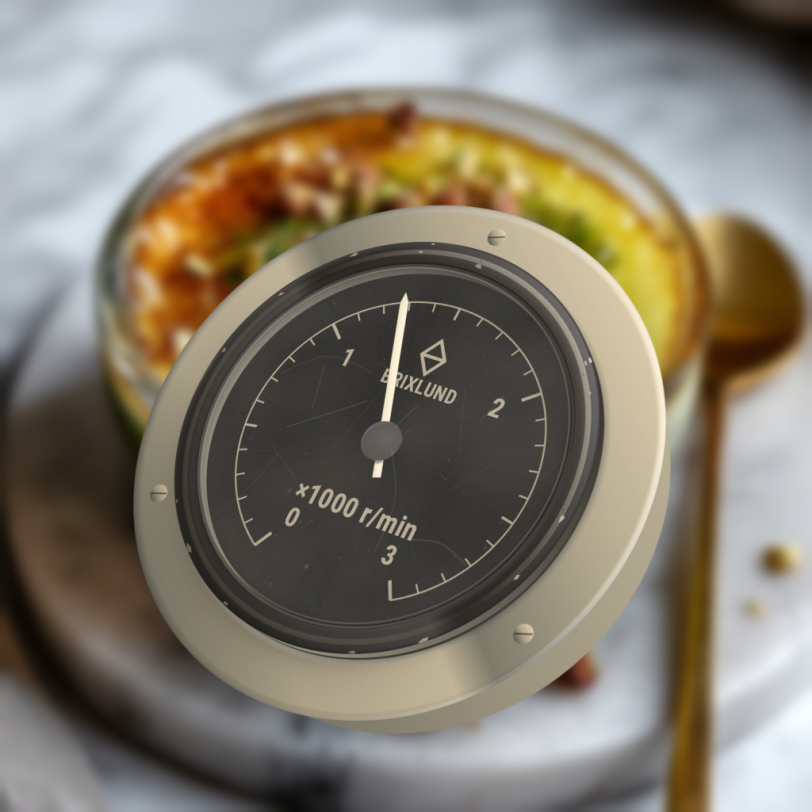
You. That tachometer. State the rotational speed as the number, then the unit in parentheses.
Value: 1300 (rpm)
